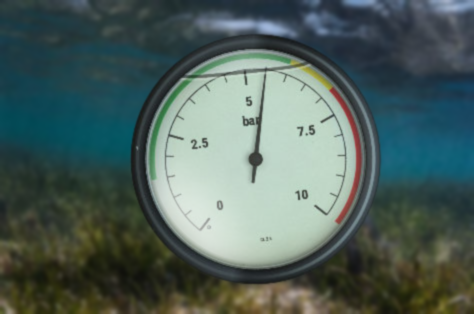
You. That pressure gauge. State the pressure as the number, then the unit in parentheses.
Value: 5.5 (bar)
